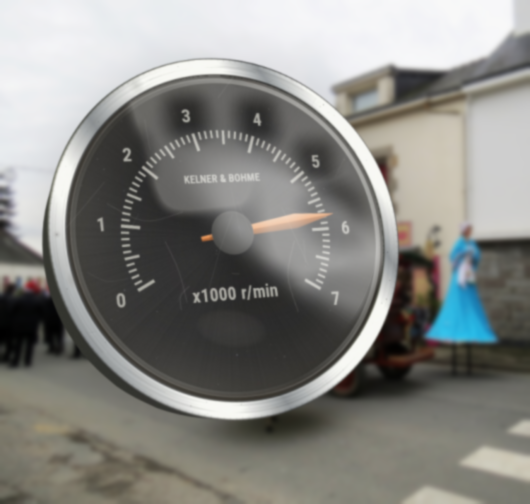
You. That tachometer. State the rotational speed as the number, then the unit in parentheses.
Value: 5800 (rpm)
